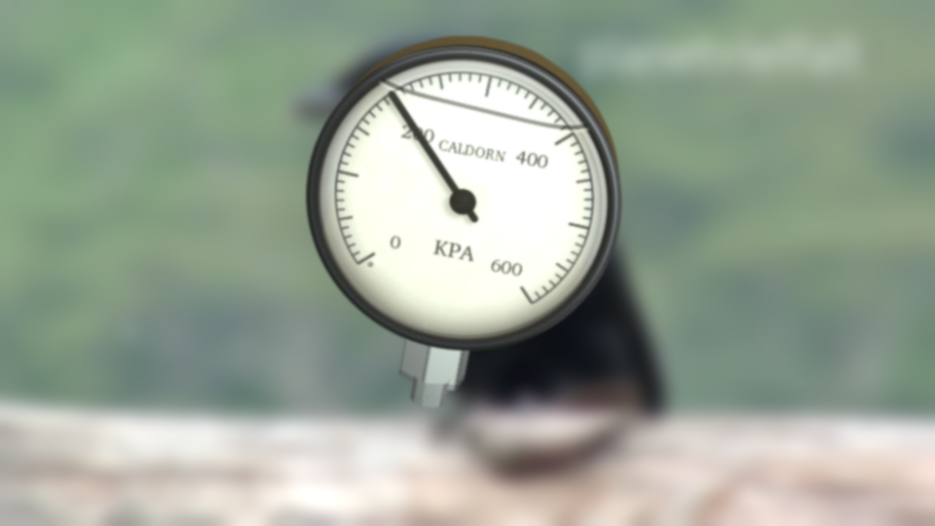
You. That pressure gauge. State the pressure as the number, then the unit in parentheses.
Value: 200 (kPa)
